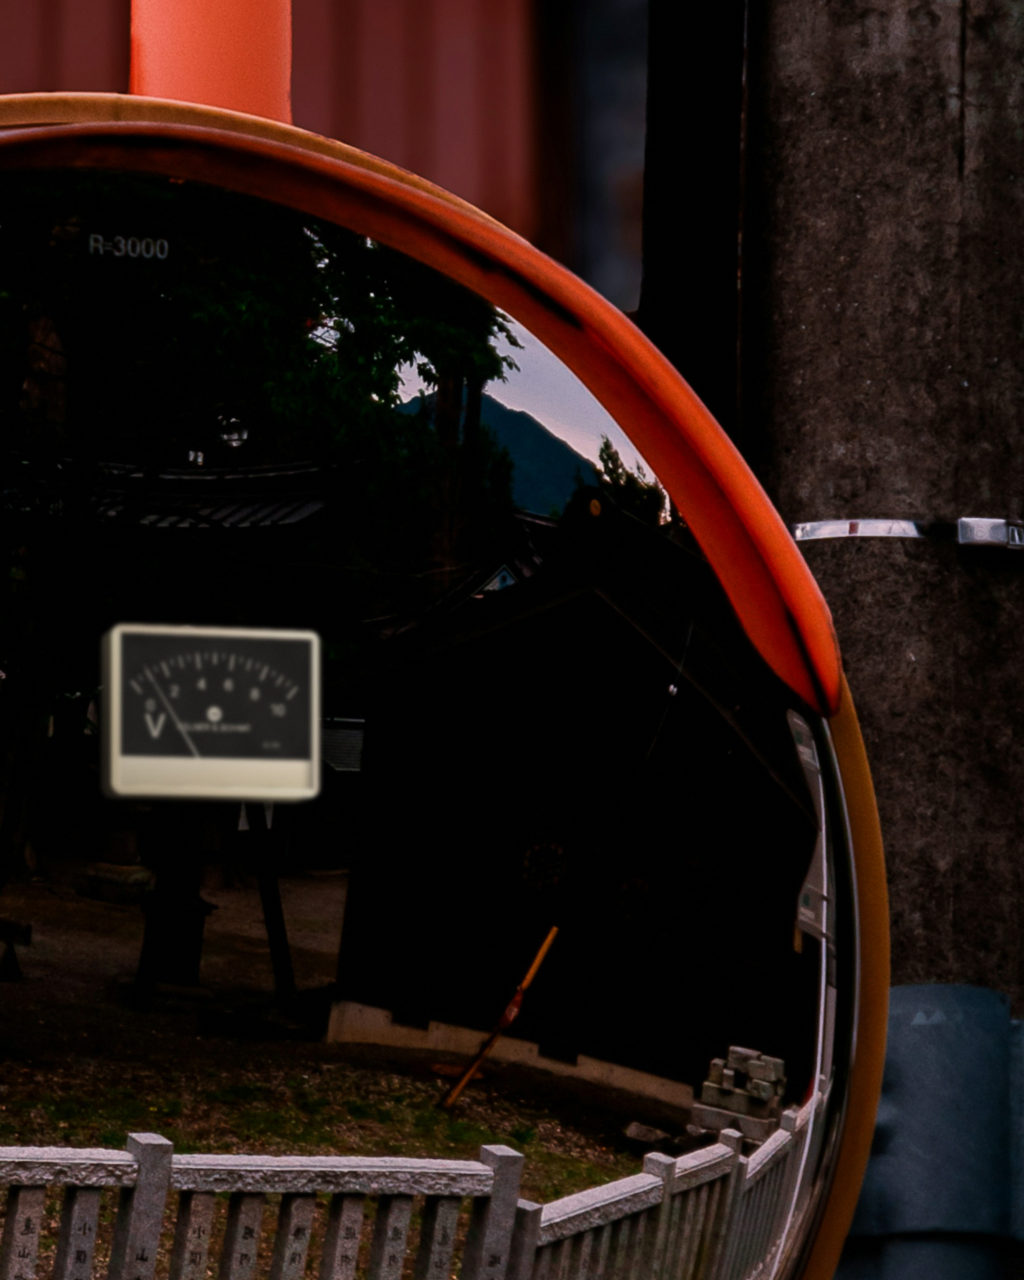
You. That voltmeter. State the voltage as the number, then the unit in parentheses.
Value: 1 (V)
